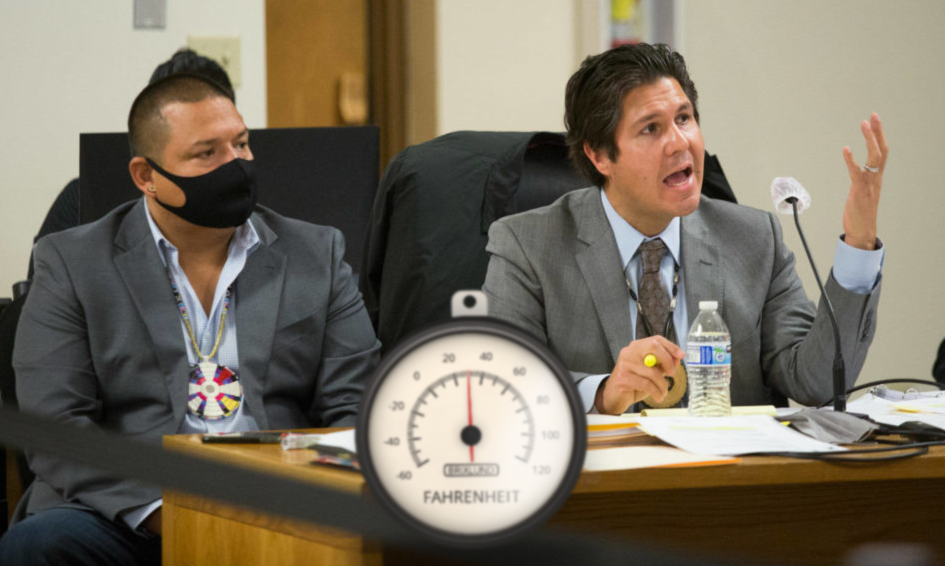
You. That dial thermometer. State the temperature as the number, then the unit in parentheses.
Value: 30 (°F)
